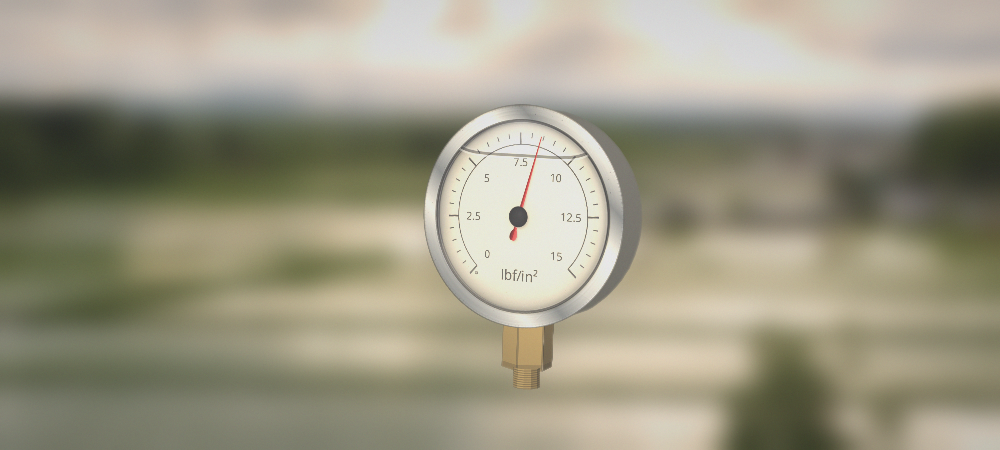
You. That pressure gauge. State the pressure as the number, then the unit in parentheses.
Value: 8.5 (psi)
